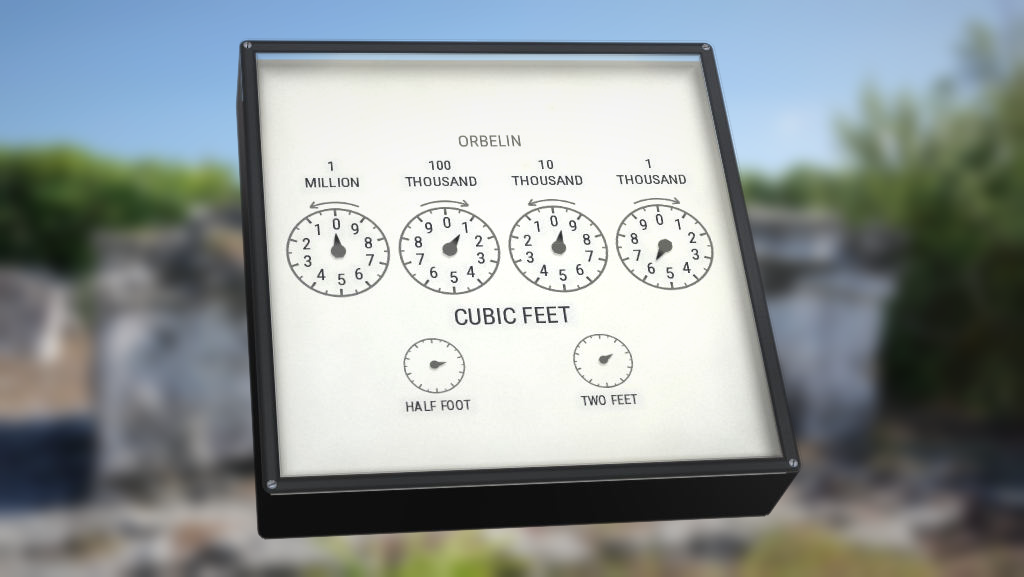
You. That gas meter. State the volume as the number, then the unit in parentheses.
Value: 9600 (ft³)
